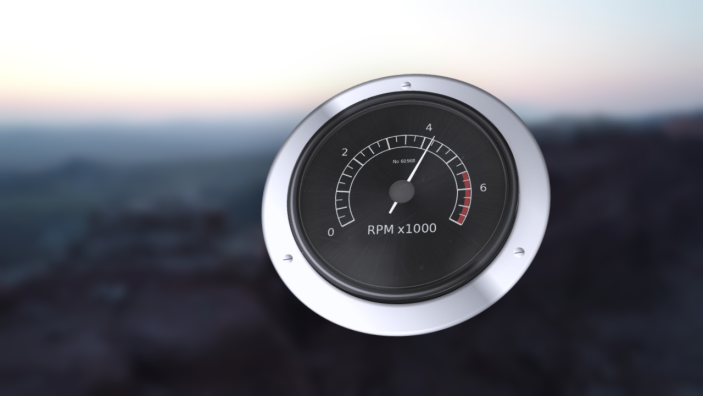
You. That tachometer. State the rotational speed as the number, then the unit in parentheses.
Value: 4250 (rpm)
